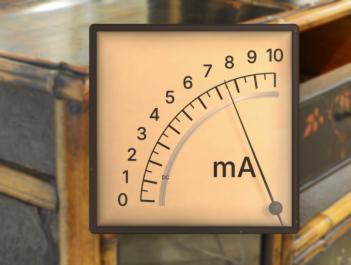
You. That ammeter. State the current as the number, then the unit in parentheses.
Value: 7.5 (mA)
